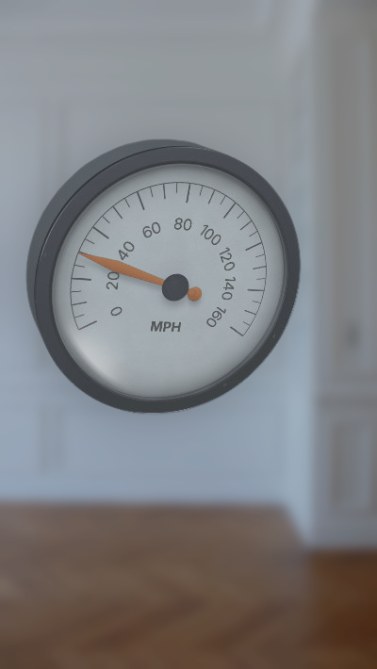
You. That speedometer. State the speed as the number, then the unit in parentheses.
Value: 30 (mph)
